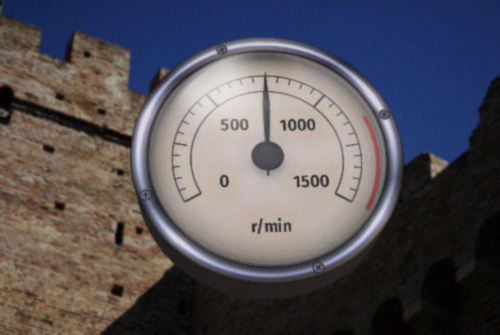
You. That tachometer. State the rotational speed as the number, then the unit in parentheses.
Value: 750 (rpm)
